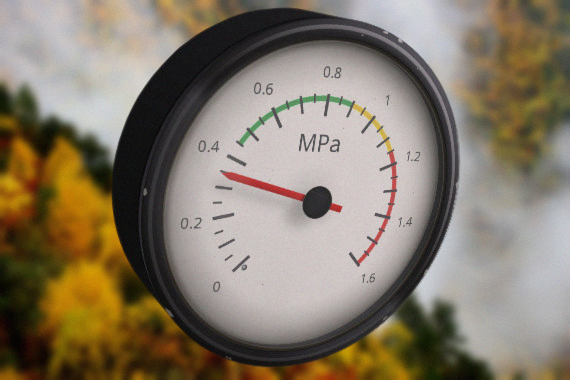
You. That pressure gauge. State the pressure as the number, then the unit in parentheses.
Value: 0.35 (MPa)
